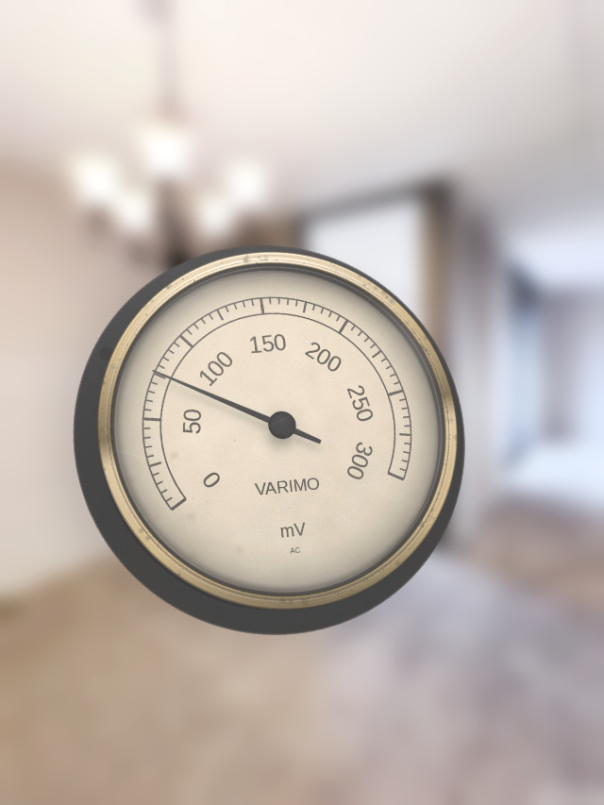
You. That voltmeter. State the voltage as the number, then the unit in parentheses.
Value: 75 (mV)
